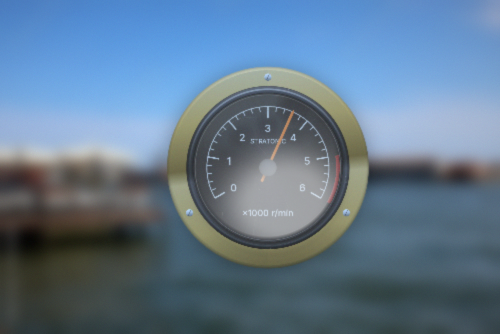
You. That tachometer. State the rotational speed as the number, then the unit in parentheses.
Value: 3600 (rpm)
